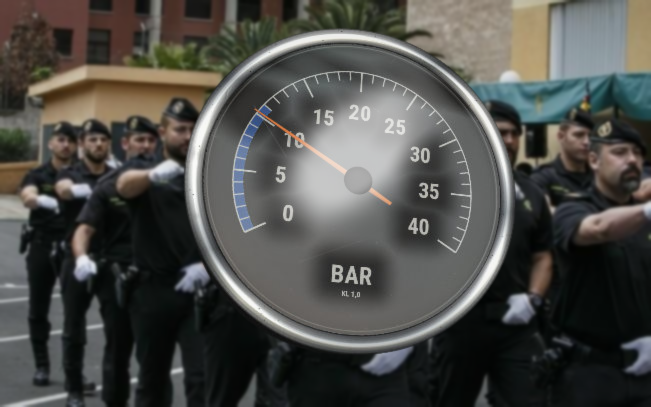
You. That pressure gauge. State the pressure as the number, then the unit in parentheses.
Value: 10 (bar)
